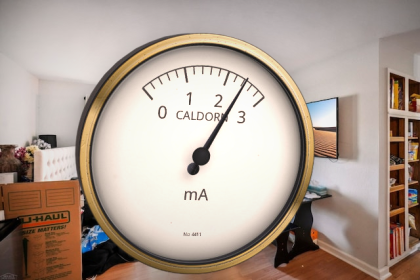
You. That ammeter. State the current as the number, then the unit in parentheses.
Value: 2.4 (mA)
